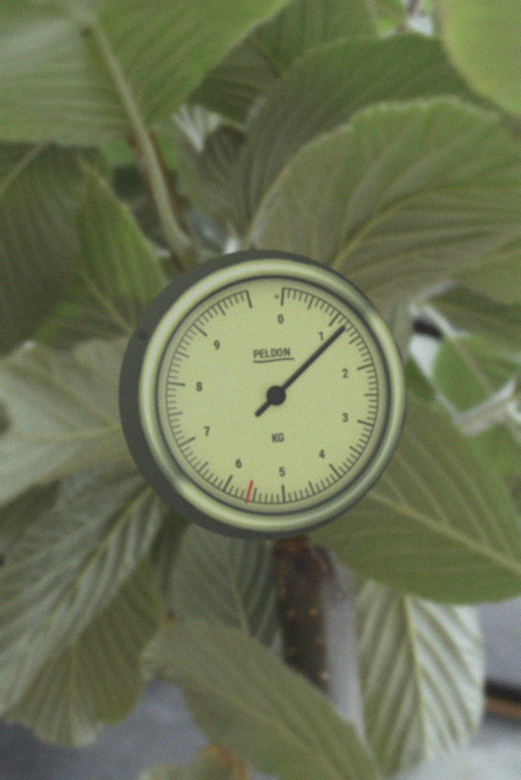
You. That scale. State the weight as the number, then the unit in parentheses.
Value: 1.2 (kg)
